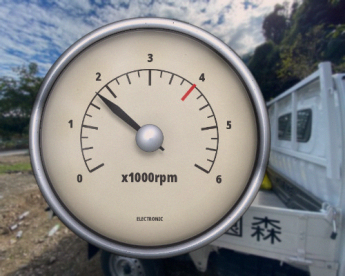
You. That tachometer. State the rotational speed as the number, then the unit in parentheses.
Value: 1750 (rpm)
